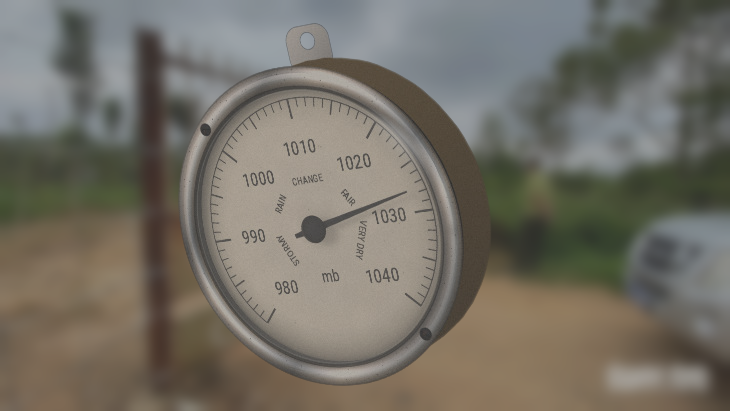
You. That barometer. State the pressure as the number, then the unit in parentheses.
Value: 1027.5 (mbar)
